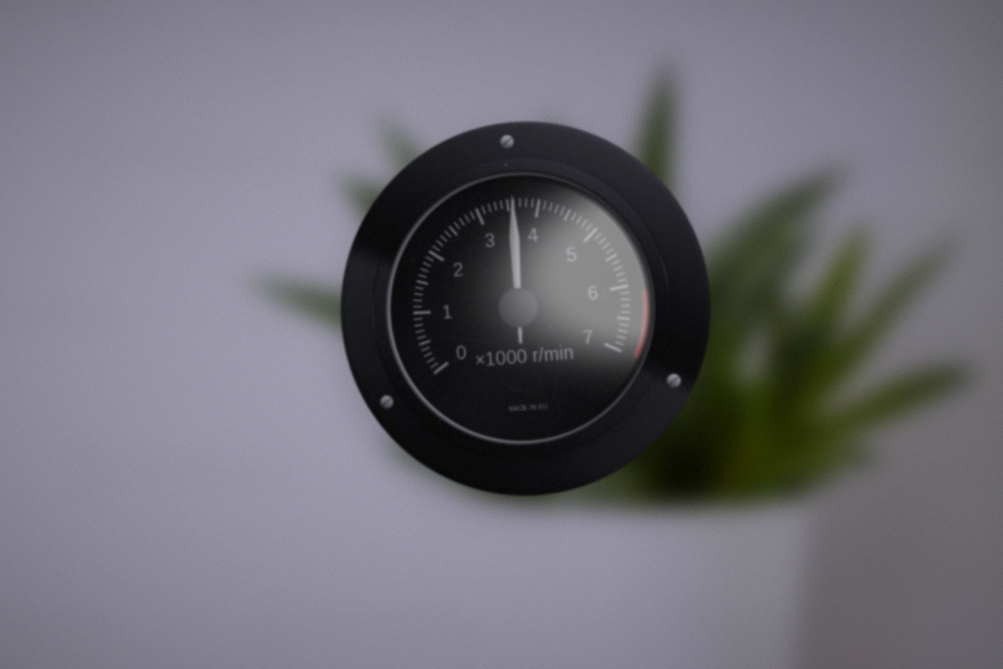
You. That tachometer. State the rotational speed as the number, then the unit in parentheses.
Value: 3600 (rpm)
